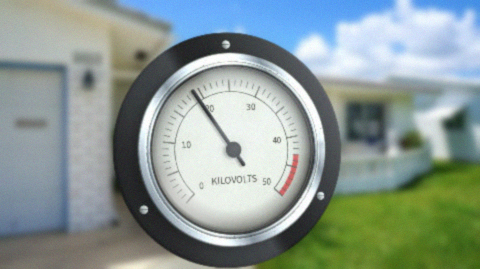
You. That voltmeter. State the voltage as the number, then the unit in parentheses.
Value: 19 (kV)
